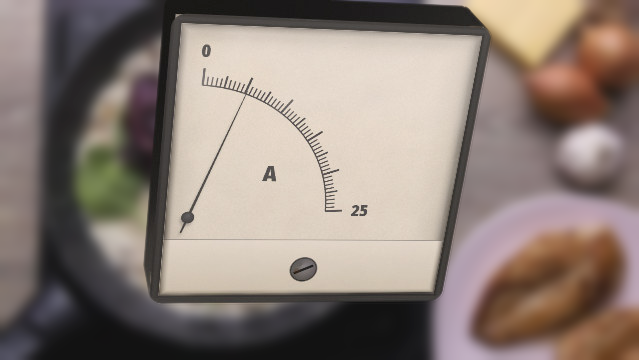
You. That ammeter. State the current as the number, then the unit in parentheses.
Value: 5 (A)
